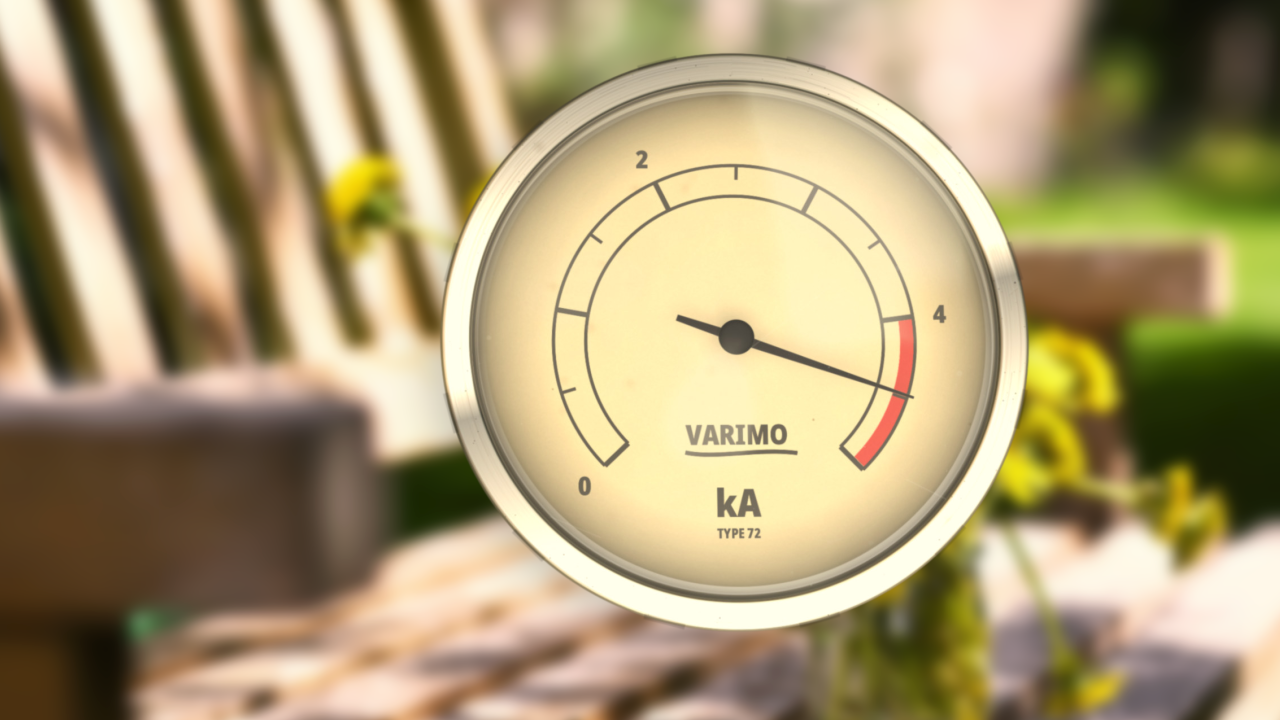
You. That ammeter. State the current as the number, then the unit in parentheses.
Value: 4.5 (kA)
